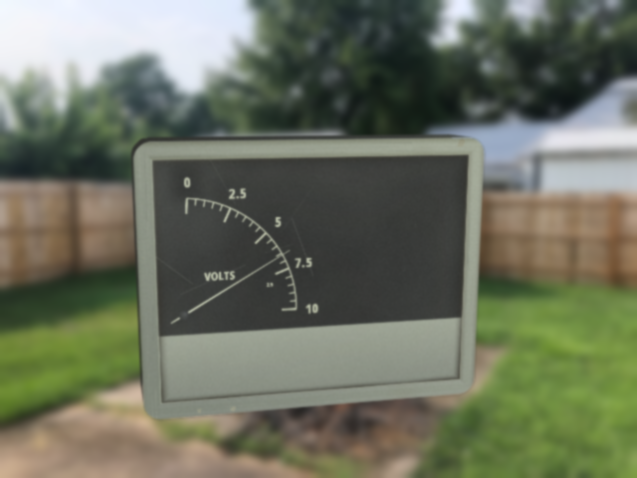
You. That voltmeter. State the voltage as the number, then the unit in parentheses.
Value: 6.5 (V)
